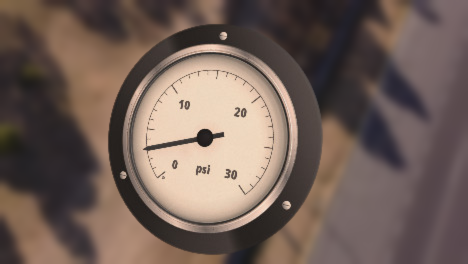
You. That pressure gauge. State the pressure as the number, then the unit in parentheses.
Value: 3 (psi)
